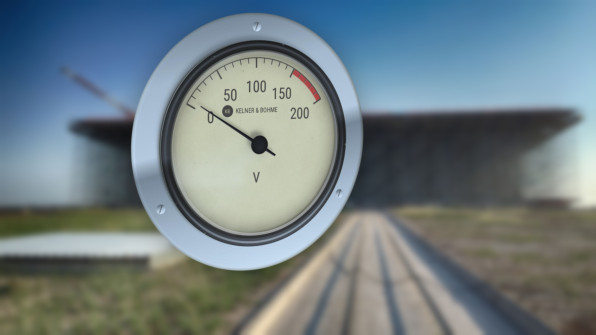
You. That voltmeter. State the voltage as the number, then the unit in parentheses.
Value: 5 (V)
